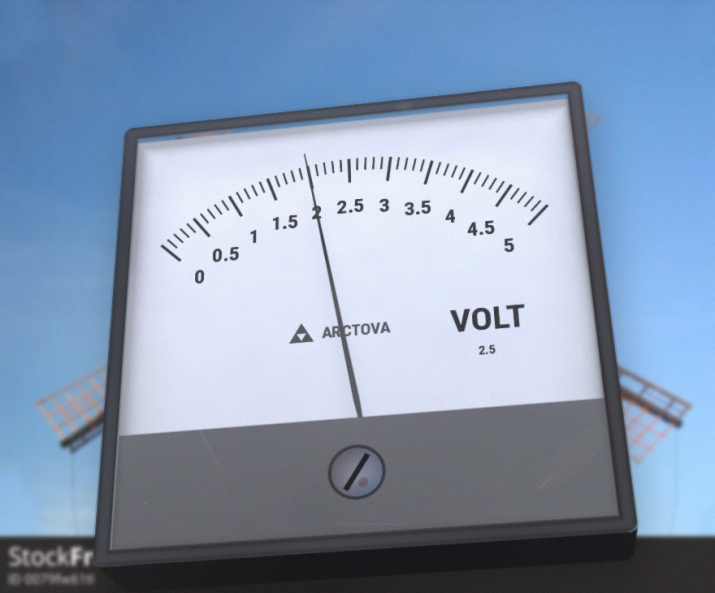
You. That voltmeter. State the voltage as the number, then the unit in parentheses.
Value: 2 (V)
